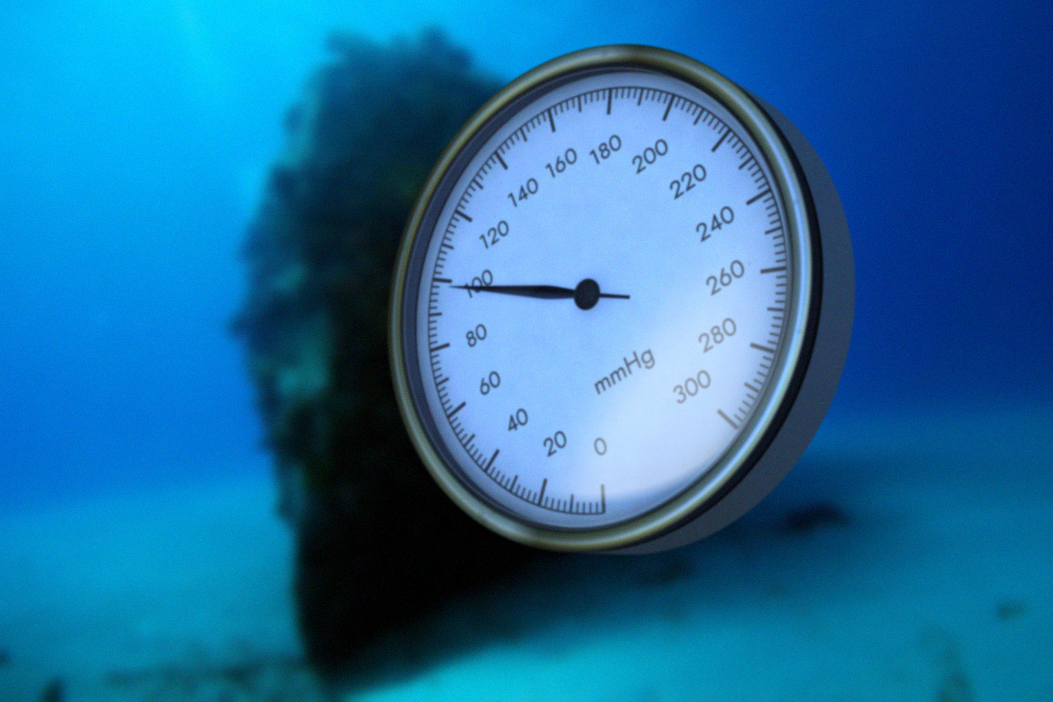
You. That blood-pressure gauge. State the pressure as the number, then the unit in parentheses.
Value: 98 (mmHg)
